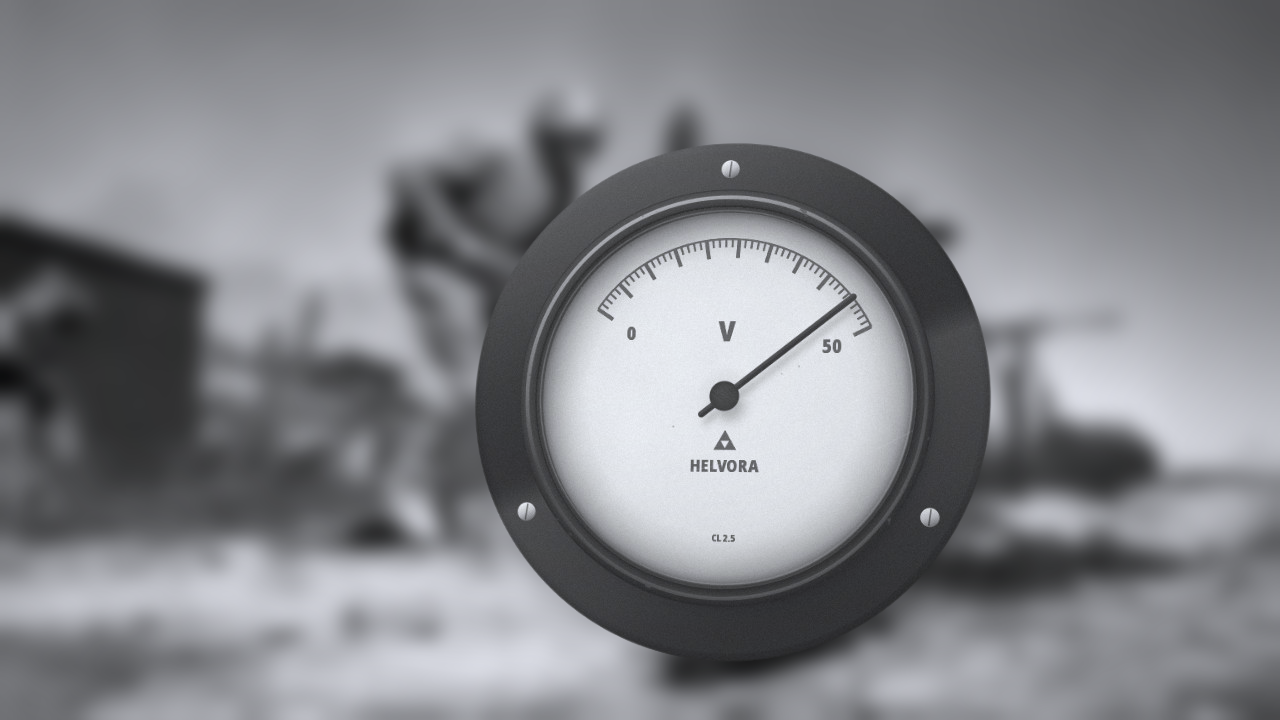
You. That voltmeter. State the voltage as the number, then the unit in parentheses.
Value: 45 (V)
